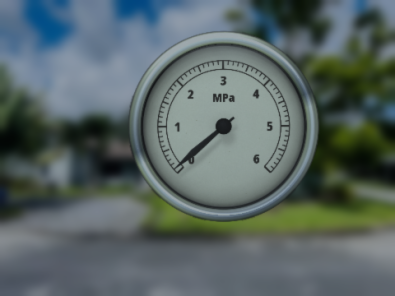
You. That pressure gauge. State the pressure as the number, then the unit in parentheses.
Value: 0.1 (MPa)
